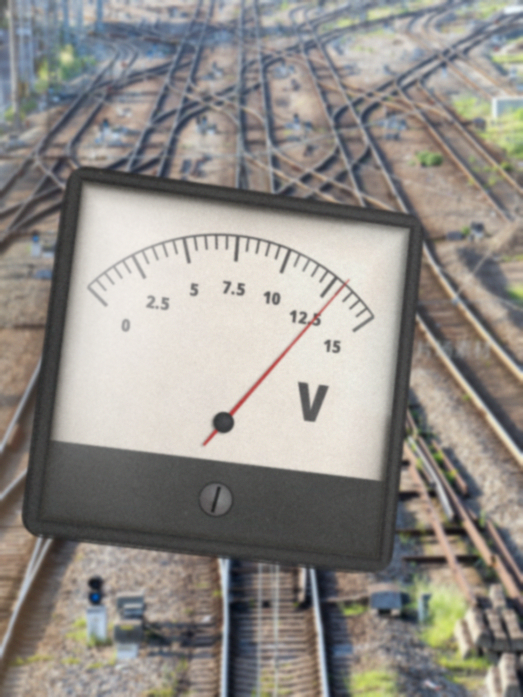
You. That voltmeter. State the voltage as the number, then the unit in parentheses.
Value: 13 (V)
